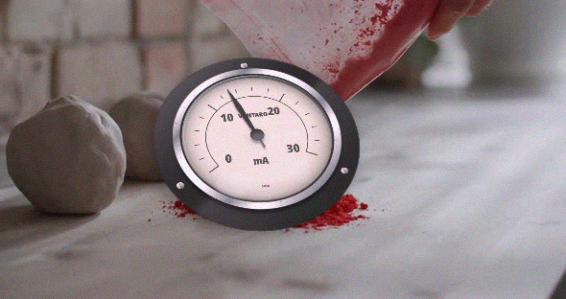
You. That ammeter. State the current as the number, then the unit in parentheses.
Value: 13 (mA)
